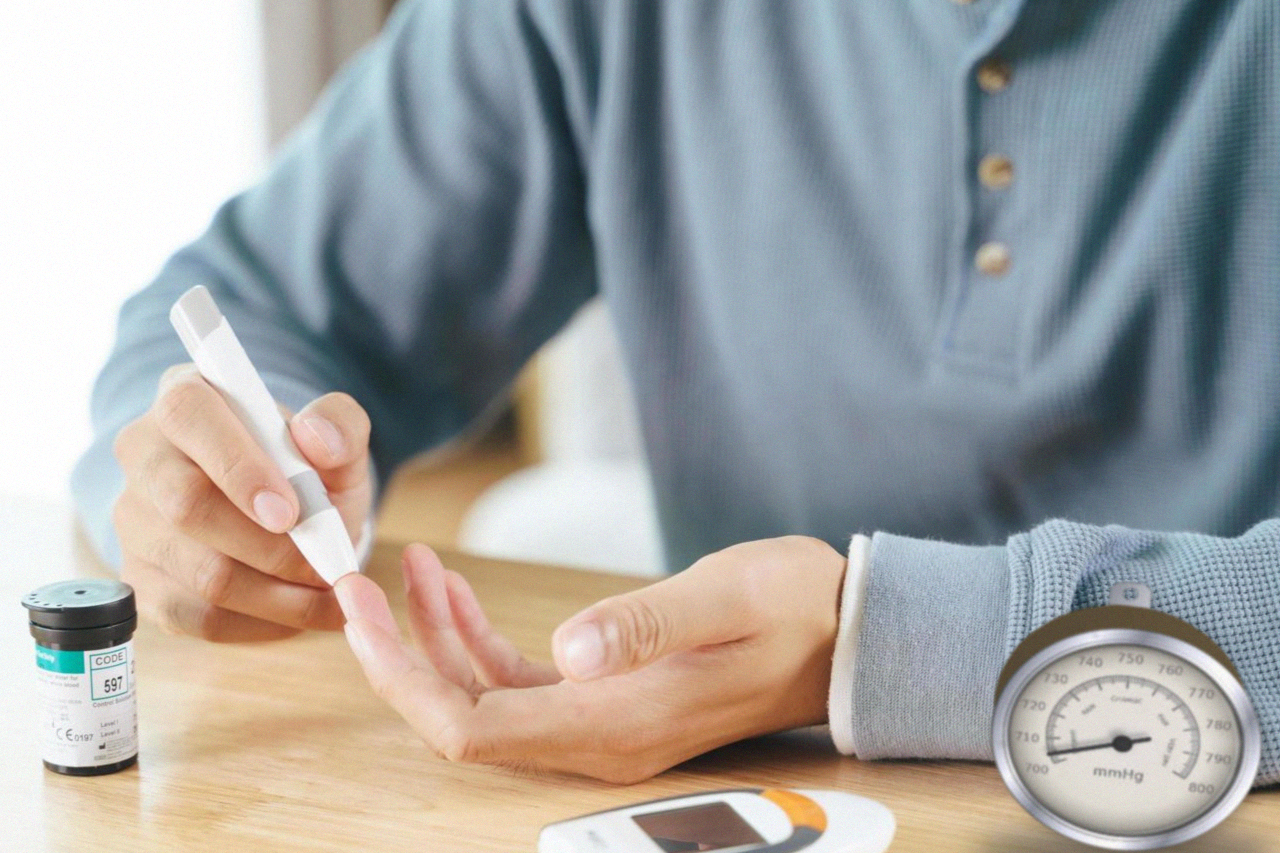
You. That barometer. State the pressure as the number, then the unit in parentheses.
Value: 705 (mmHg)
